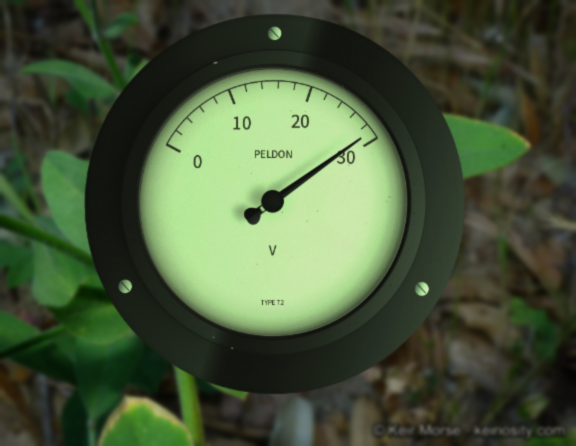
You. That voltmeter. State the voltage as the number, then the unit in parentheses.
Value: 29 (V)
